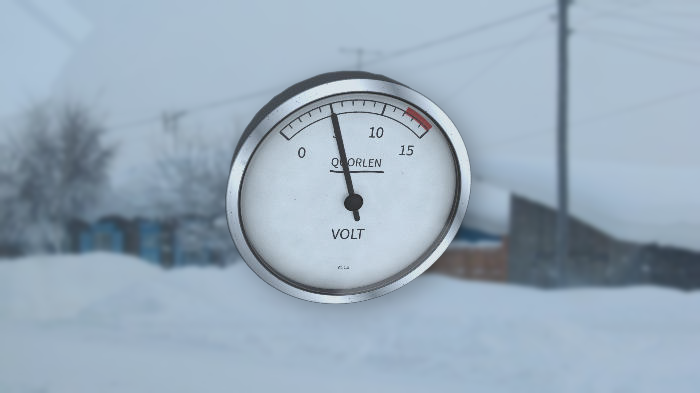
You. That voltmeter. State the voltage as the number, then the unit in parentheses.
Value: 5 (V)
